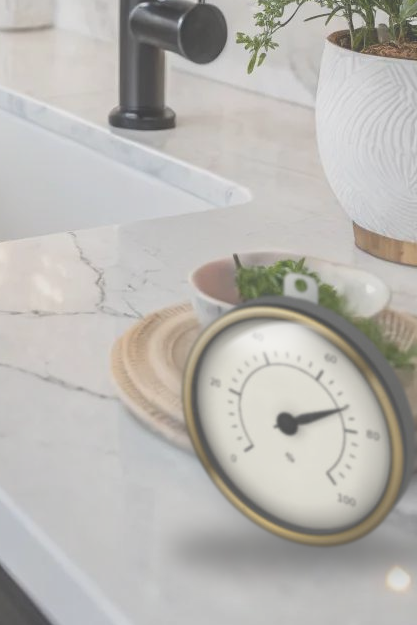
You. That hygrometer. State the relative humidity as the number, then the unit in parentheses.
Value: 72 (%)
